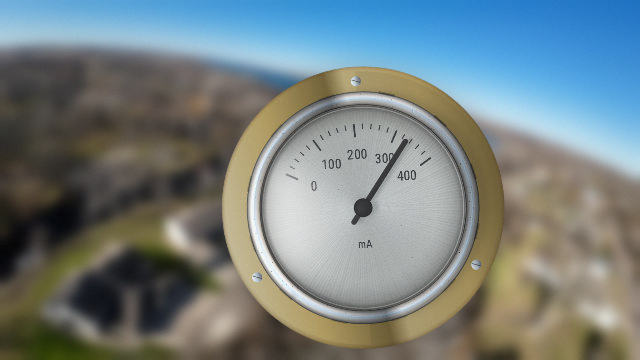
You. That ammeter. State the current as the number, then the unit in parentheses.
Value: 330 (mA)
